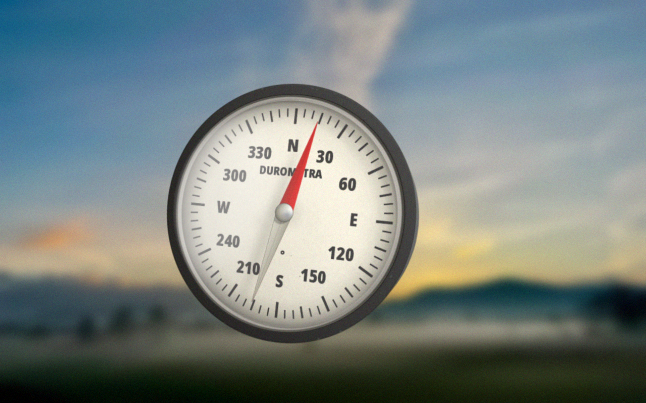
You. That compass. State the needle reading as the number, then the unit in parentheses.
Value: 15 (°)
